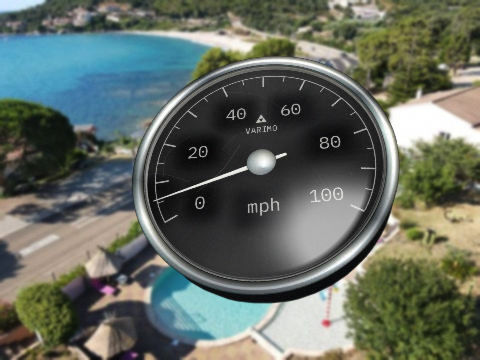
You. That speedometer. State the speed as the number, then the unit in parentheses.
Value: 5 (mph)
